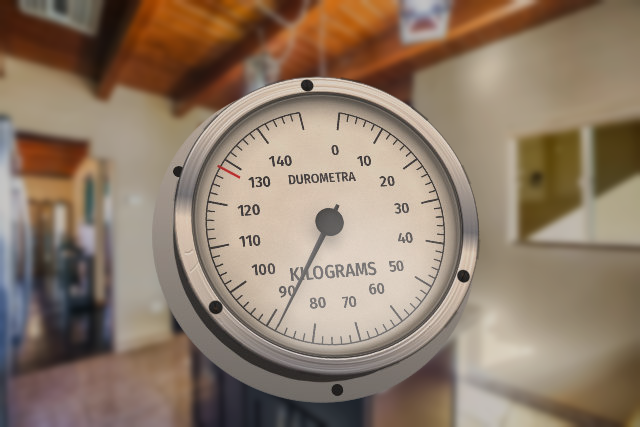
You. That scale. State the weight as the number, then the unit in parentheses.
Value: 88 (kg)
